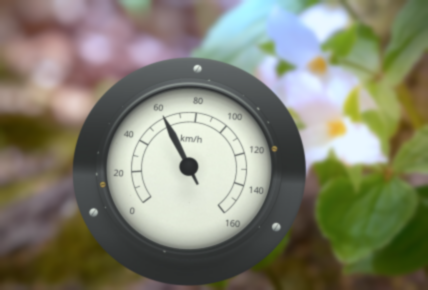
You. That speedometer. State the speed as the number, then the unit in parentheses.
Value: 60 (km/h)
